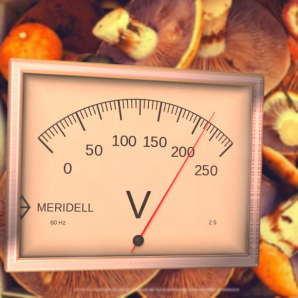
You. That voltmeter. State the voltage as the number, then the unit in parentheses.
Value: 210 (V)
